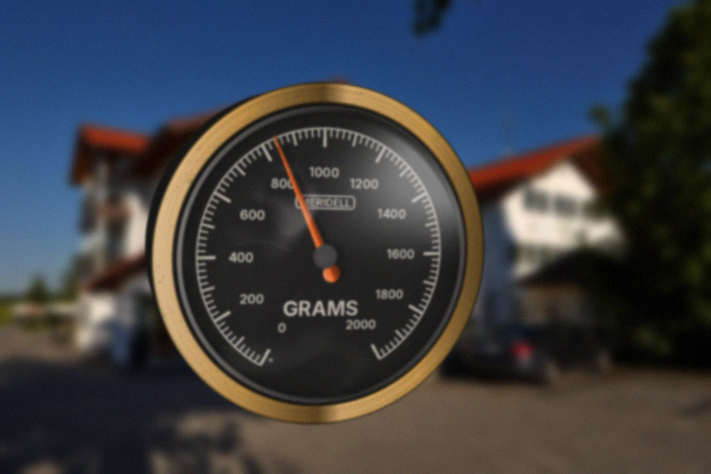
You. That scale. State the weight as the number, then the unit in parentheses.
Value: 840 (g)
